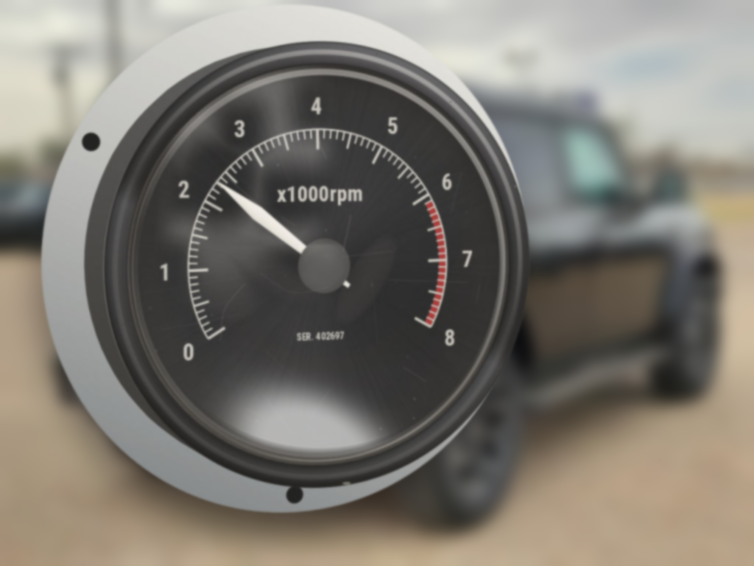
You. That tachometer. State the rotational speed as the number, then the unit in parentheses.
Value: 2300 (rpm)
